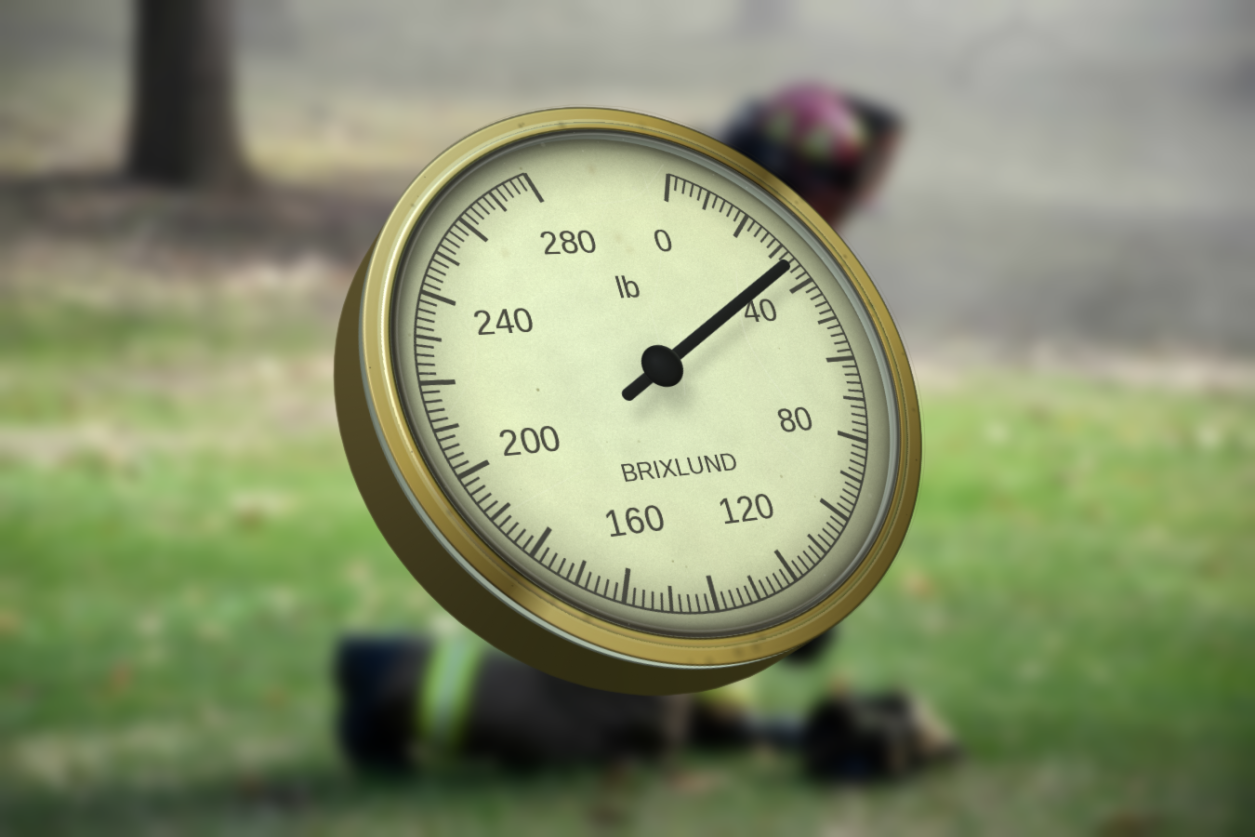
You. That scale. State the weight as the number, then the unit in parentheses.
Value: 34 (lb)
